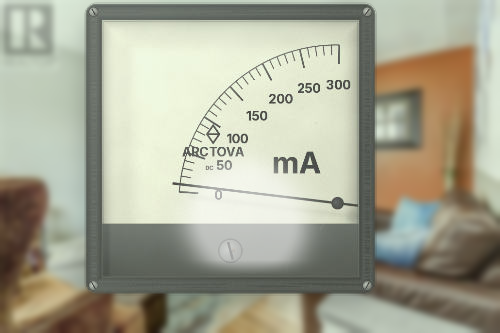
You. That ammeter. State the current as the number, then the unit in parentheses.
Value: 10 (mA)
